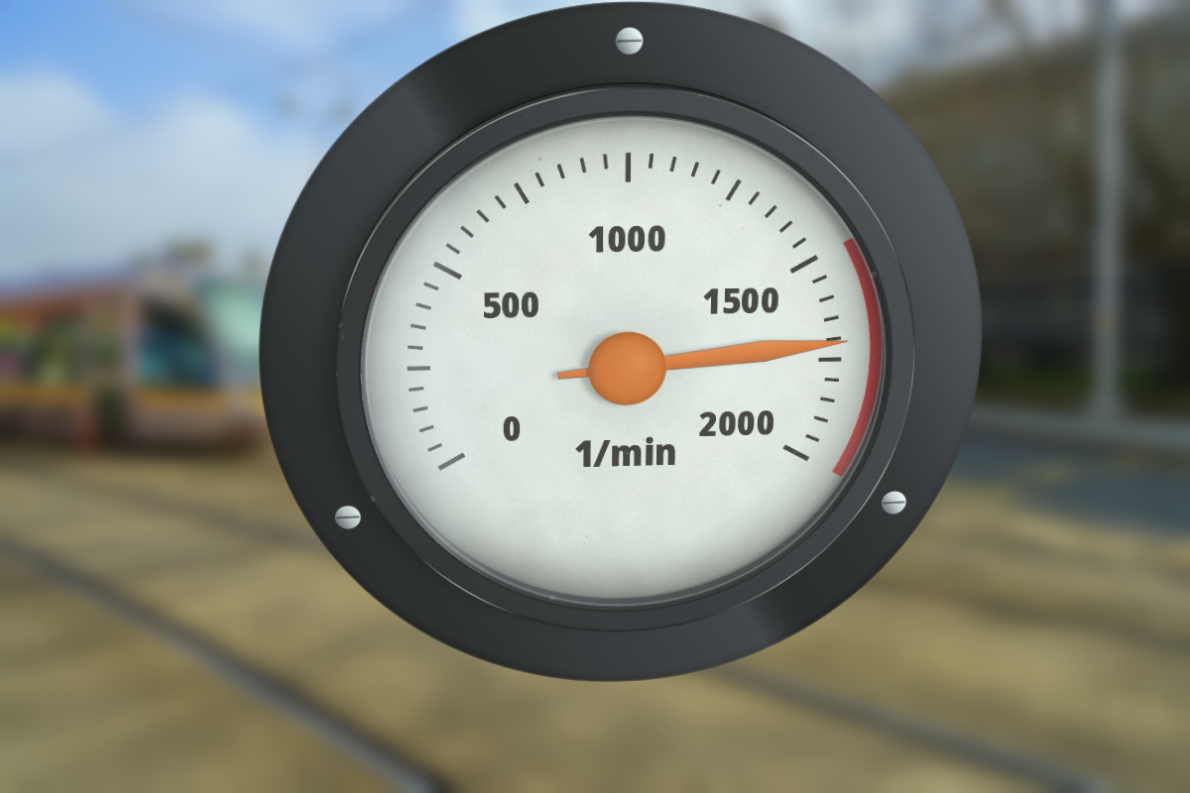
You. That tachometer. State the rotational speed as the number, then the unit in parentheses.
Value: 1700 (rpm)
